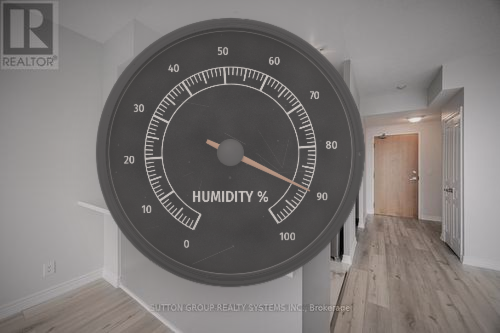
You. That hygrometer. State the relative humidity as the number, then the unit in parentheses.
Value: 90 (%)
